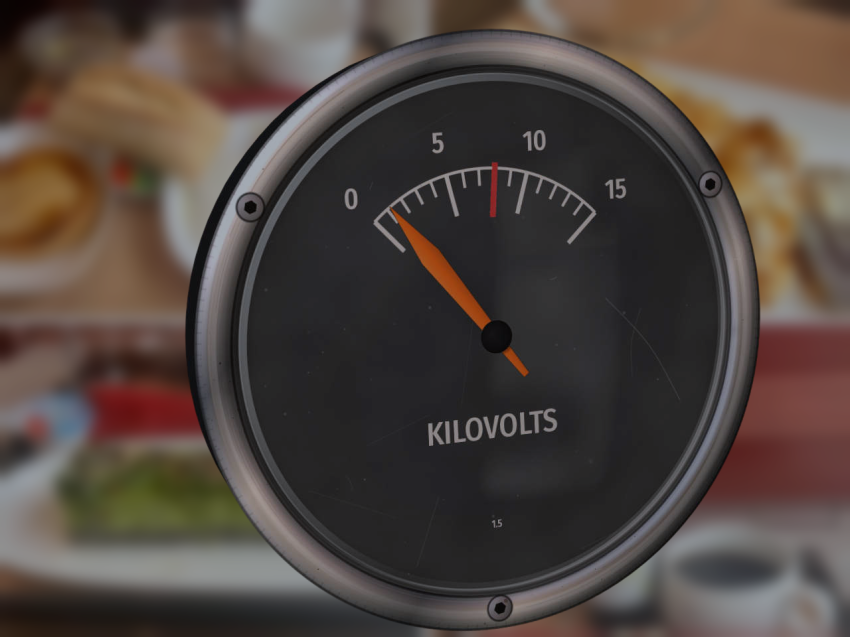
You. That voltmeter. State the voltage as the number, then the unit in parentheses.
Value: 1 (kV)
